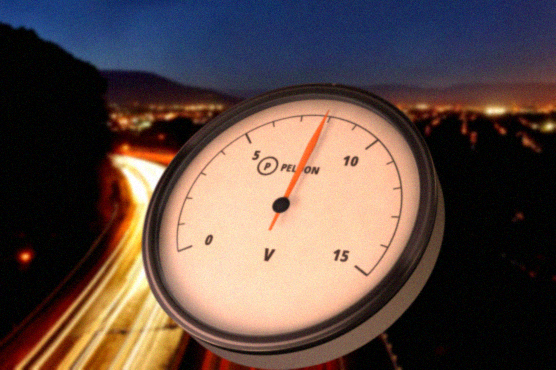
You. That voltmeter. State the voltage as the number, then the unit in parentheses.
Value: 8 (V)
